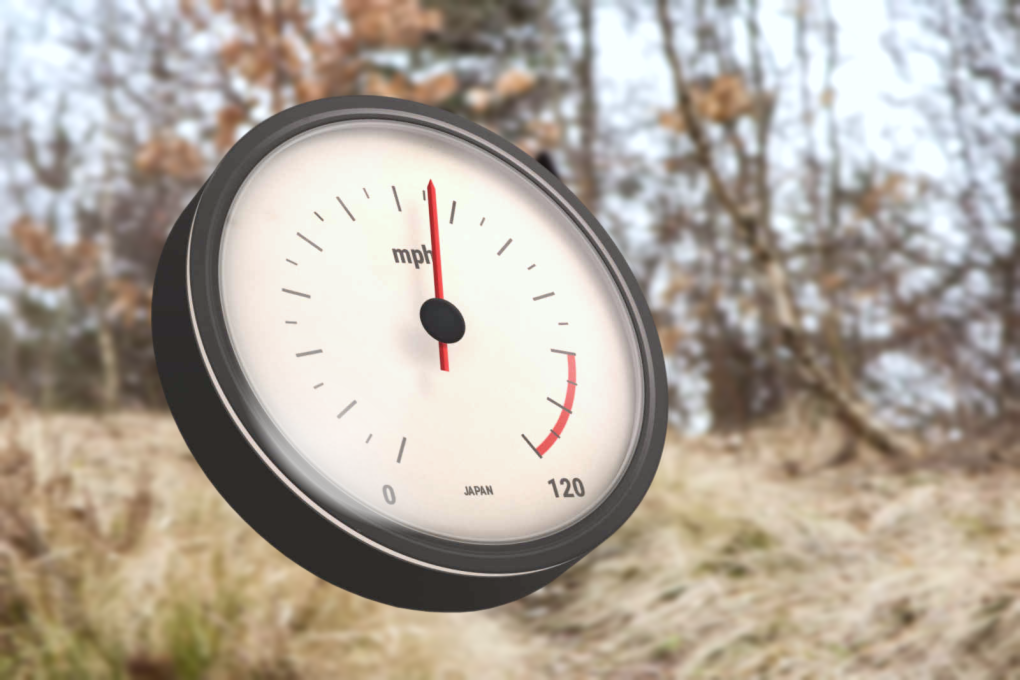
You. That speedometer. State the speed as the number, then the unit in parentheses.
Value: 65 (mph)
